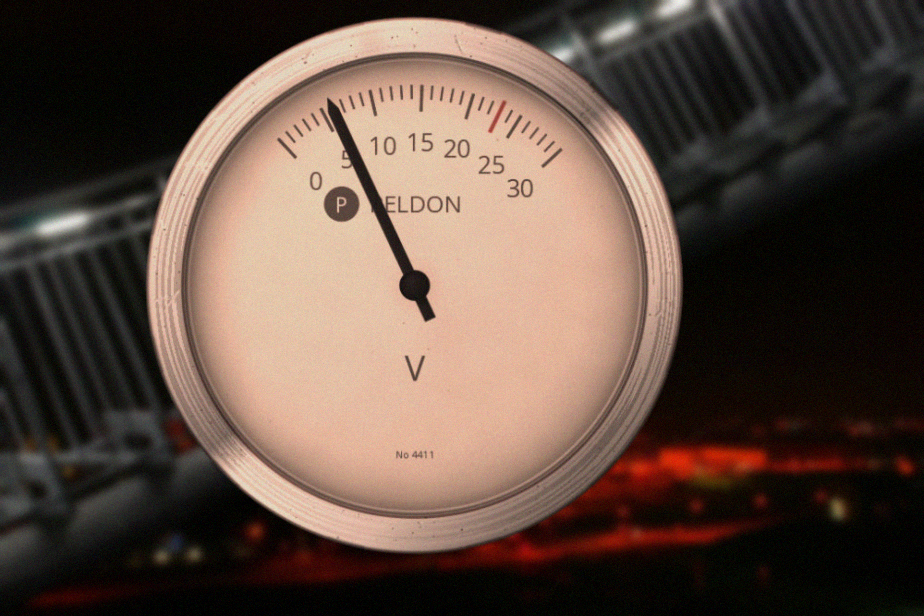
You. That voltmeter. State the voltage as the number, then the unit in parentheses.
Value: 6 (V)
